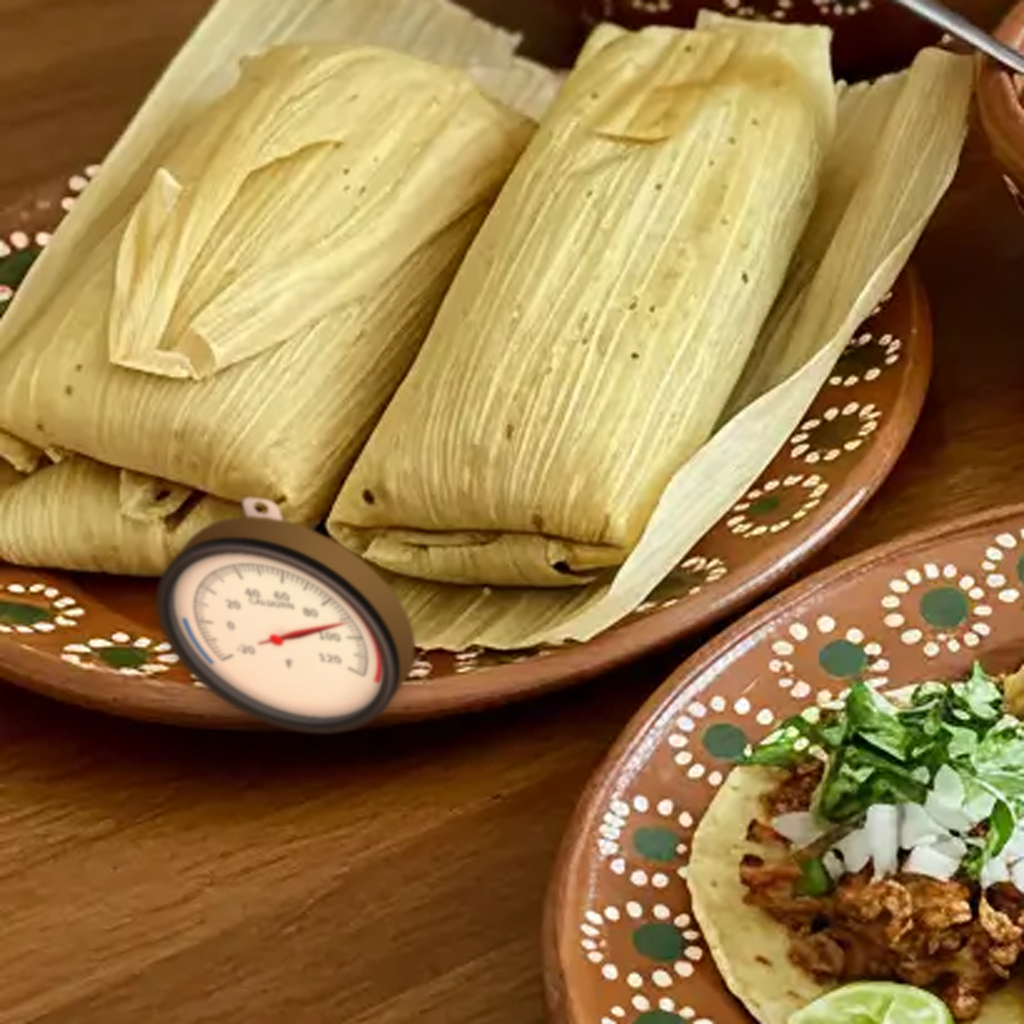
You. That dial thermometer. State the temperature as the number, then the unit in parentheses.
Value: 90 (°F)
